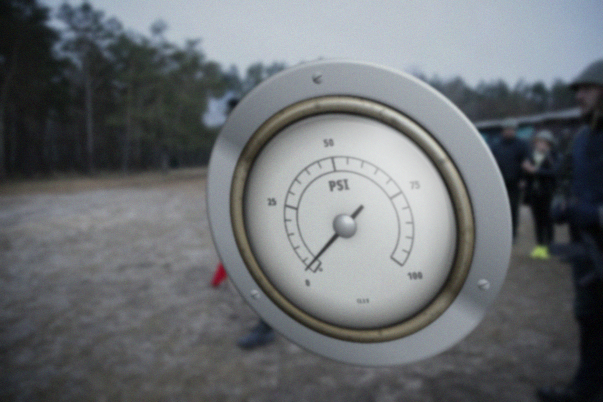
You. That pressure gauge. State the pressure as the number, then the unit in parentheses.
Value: 2.5 (psi)
